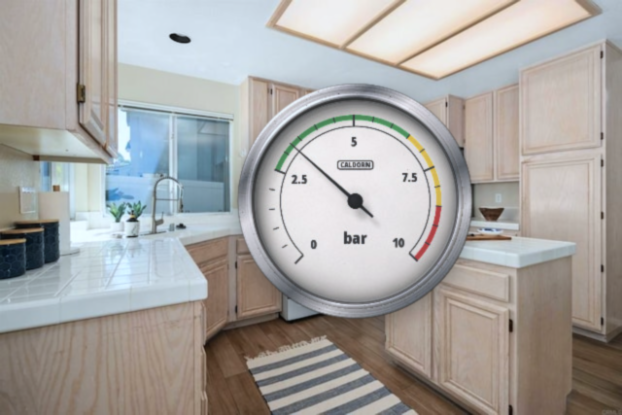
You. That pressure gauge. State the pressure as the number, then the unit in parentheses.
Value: 3.25 (bar)
